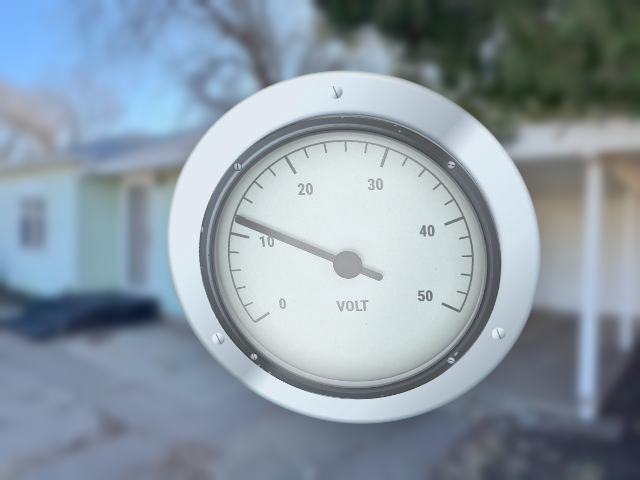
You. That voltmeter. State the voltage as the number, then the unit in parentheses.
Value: 12 (V)
